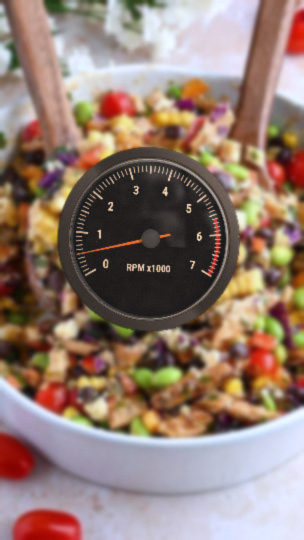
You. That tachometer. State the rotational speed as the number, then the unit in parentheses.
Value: 500 (rpm)
